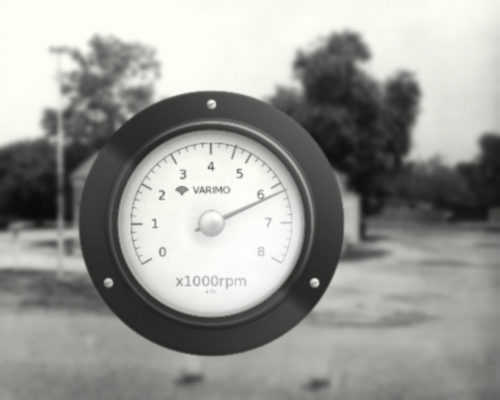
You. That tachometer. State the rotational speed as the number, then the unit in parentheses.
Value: 6200 (rpm)
